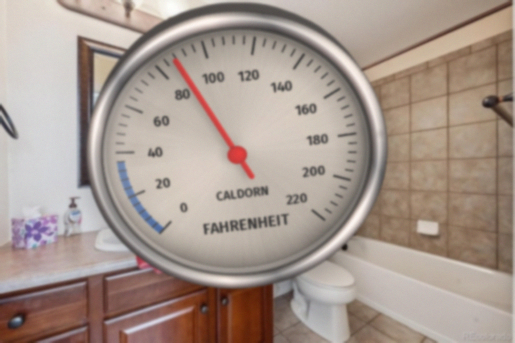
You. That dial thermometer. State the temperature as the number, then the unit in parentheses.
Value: 88 (°F)
